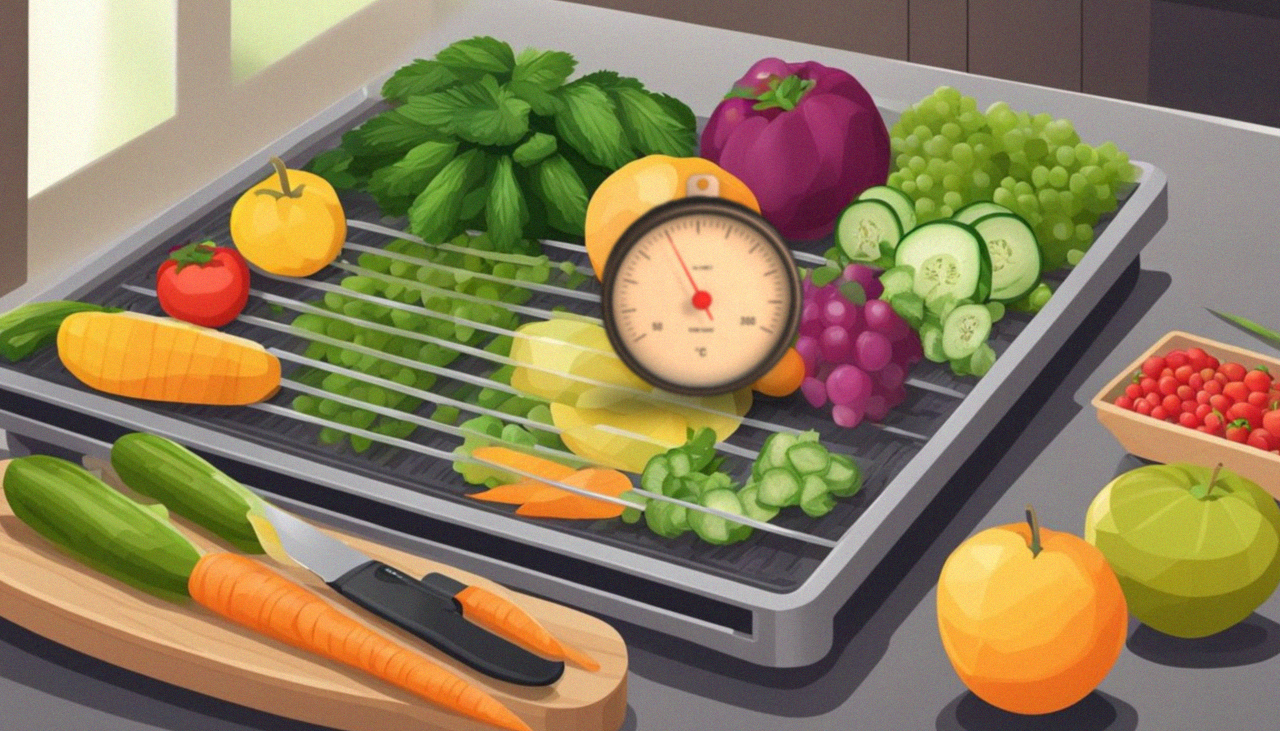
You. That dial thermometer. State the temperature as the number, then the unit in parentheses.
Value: 150 (°C)
